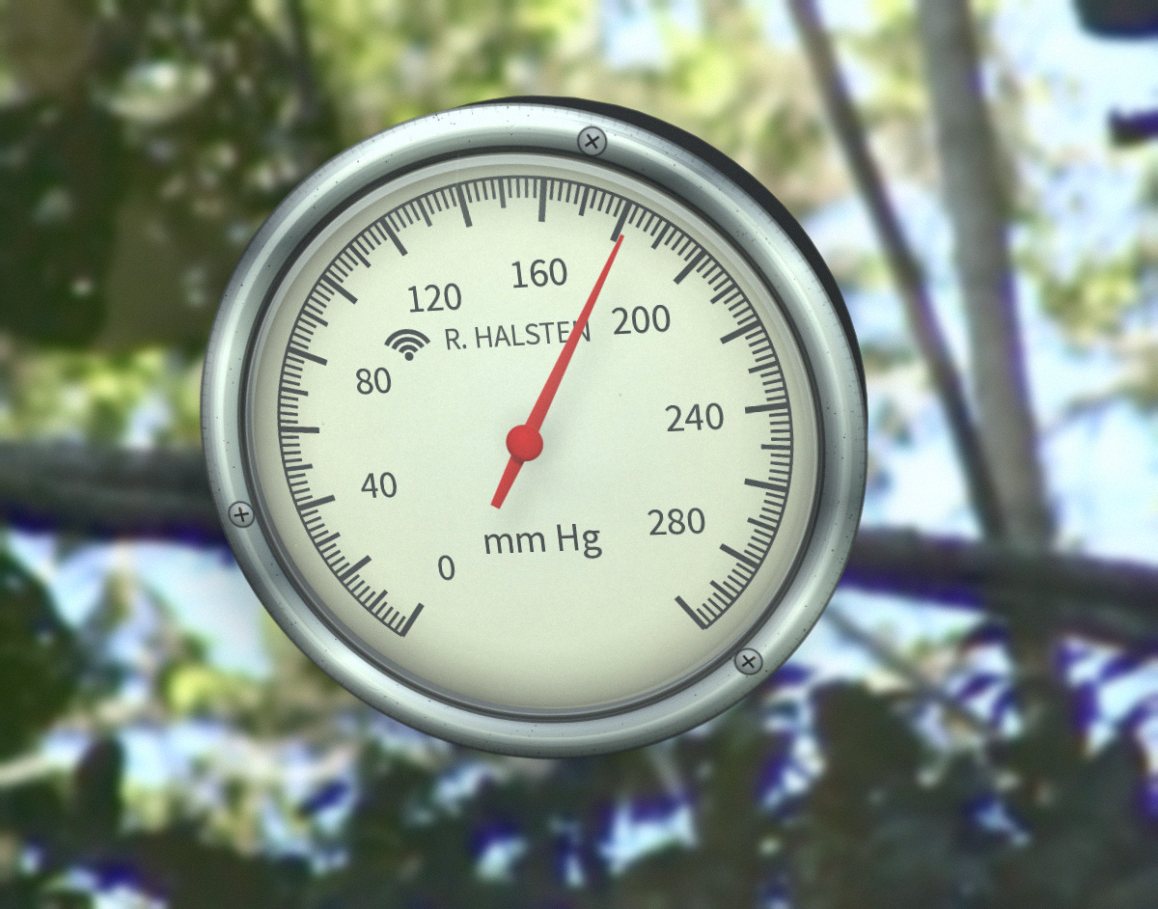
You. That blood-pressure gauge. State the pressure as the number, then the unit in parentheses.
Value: 182 (mmHg)
